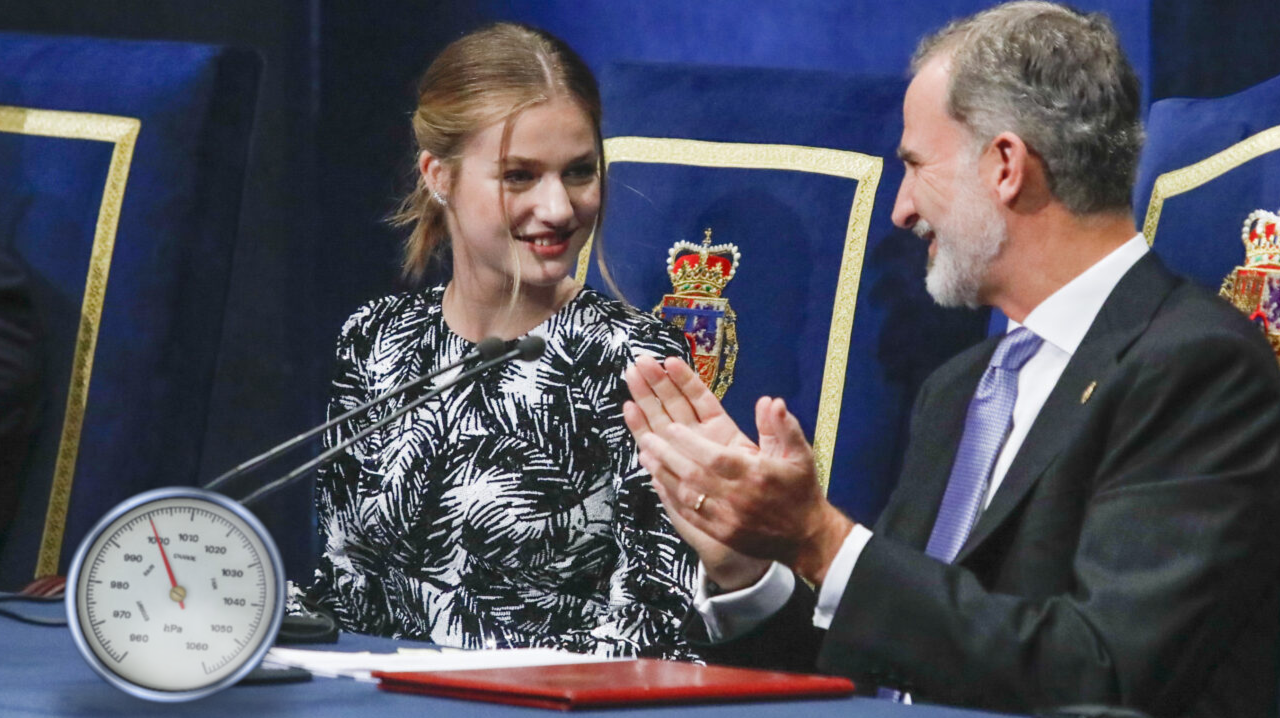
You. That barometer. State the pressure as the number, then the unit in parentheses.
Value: 1000 (hPa)
